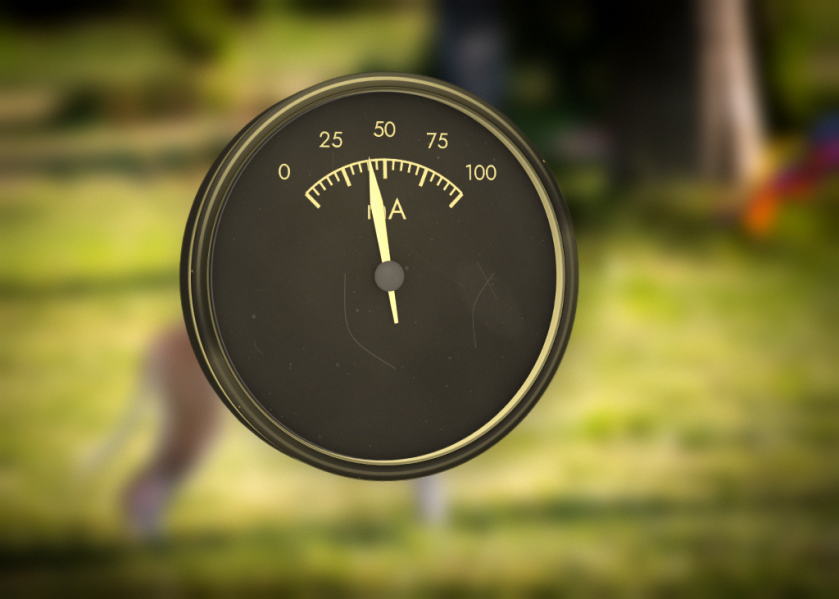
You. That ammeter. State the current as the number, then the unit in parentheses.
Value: 40 (mA)
